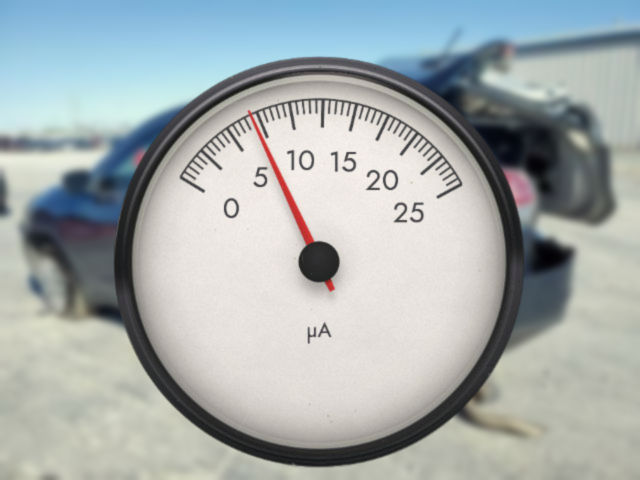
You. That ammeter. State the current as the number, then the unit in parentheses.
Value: 7 (µA)
